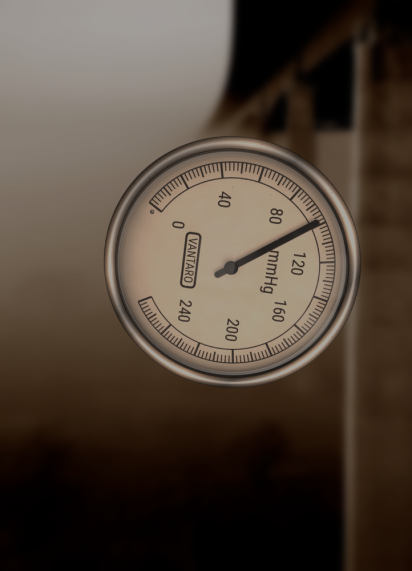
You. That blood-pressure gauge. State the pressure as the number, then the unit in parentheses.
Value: 98 (mmHg)
